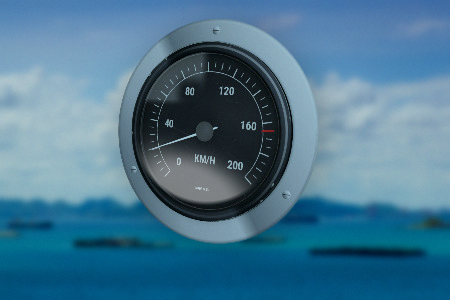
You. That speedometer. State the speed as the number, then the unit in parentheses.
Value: 20 (km/h)
